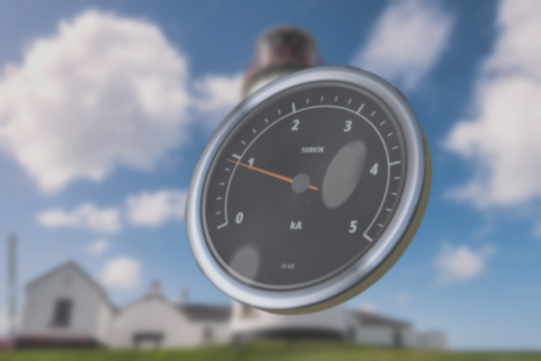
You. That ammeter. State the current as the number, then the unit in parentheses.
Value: 0.9 (kA)
